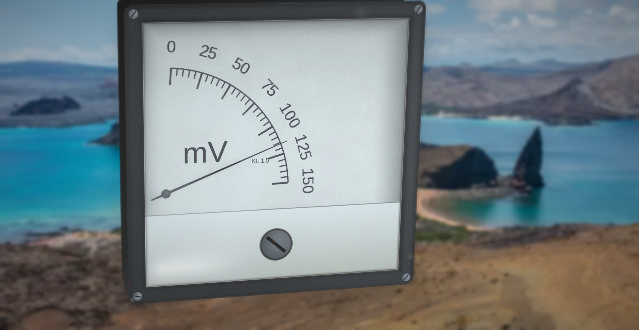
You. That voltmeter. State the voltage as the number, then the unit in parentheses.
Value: 115 (mV)
